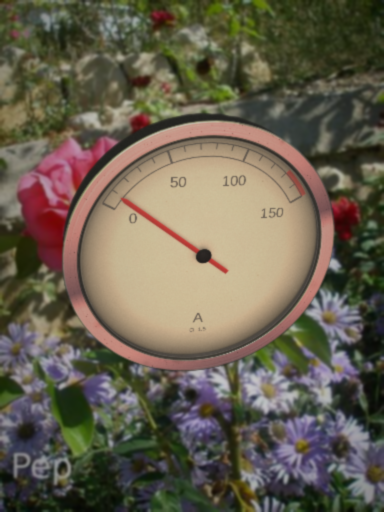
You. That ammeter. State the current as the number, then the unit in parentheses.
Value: 10 (A)
